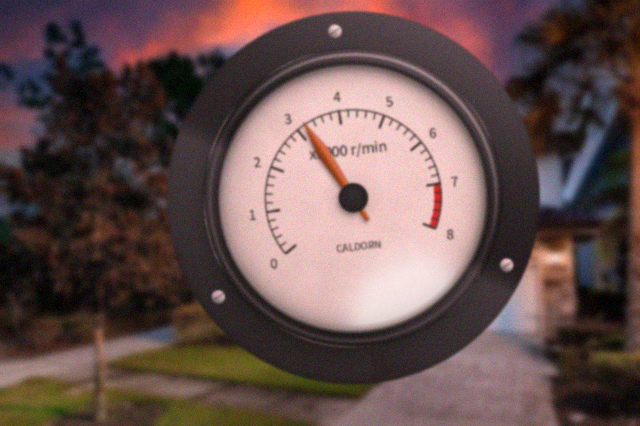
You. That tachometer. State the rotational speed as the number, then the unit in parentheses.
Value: 3200 (rpm)
